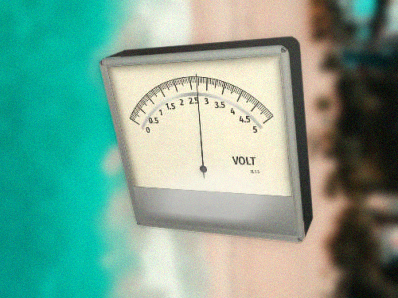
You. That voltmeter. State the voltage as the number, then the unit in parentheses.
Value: 2.75 (V)
